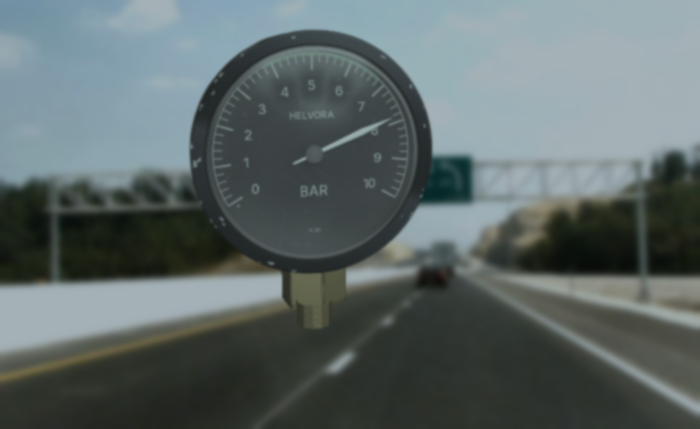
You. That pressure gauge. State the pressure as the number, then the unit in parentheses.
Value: 7.8 (bar)
